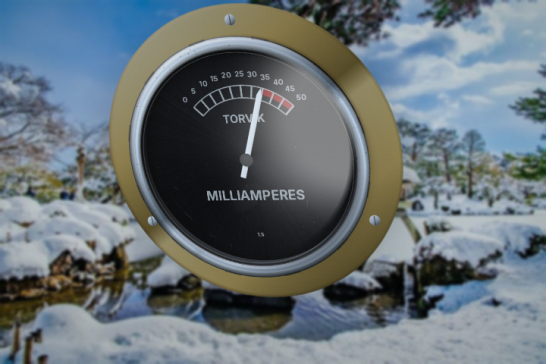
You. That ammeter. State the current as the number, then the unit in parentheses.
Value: 35 (mA)
